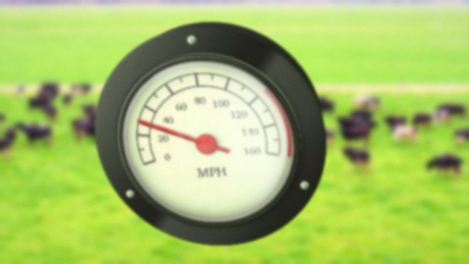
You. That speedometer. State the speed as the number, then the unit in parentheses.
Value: 30 (mph)
